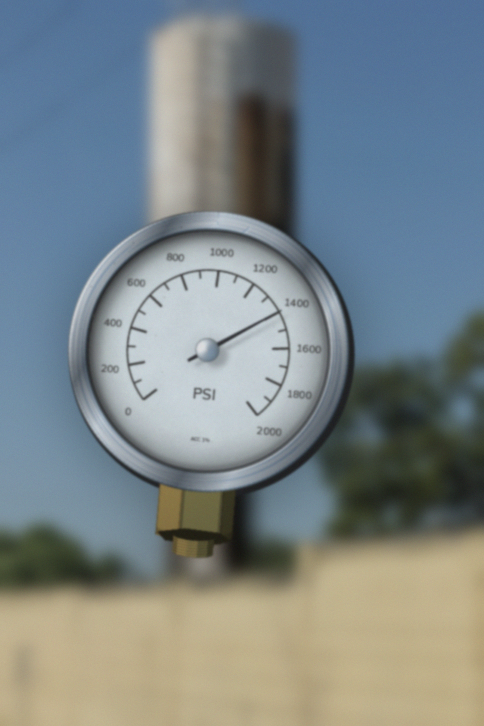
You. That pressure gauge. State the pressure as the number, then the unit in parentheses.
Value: 1400 (psi)
